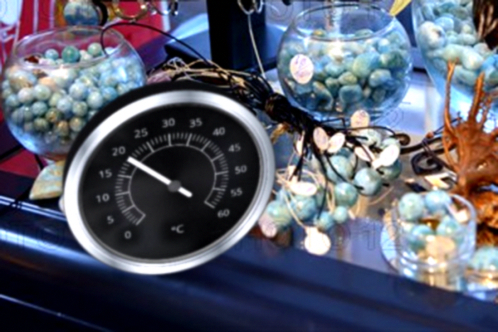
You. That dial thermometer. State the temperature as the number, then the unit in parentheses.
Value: 20 (°C)
